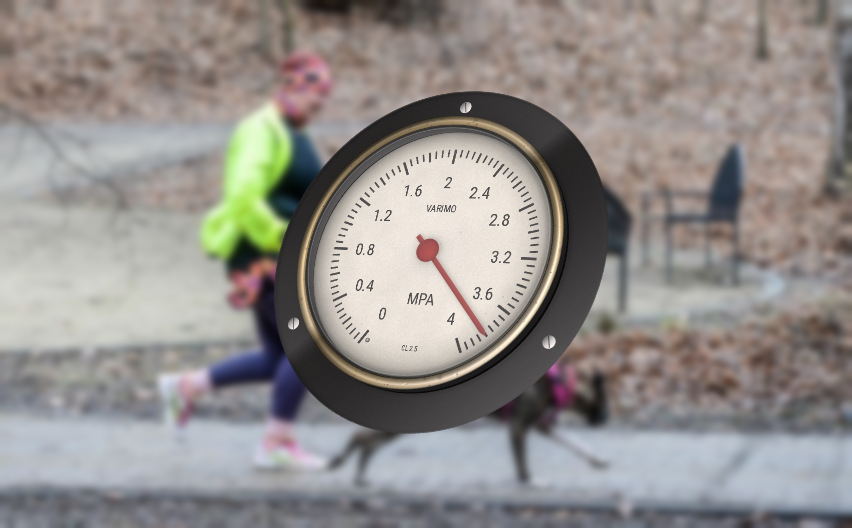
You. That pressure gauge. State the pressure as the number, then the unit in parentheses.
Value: 3.8 (MPa)
